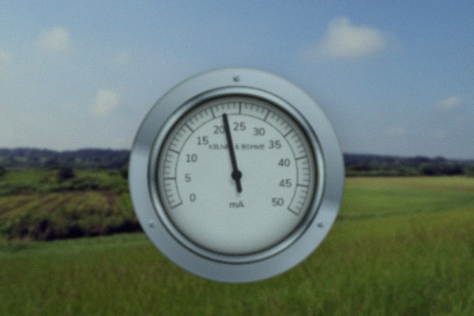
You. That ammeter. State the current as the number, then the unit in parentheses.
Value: 22 (mA)
